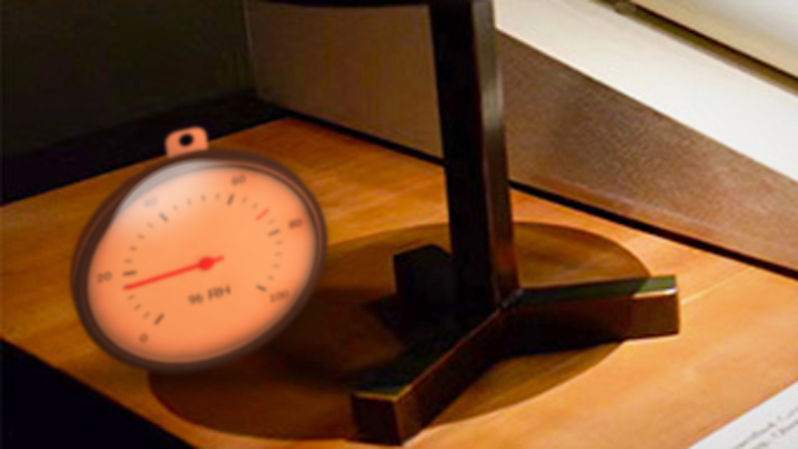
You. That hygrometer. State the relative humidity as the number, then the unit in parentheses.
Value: 16 (%)
